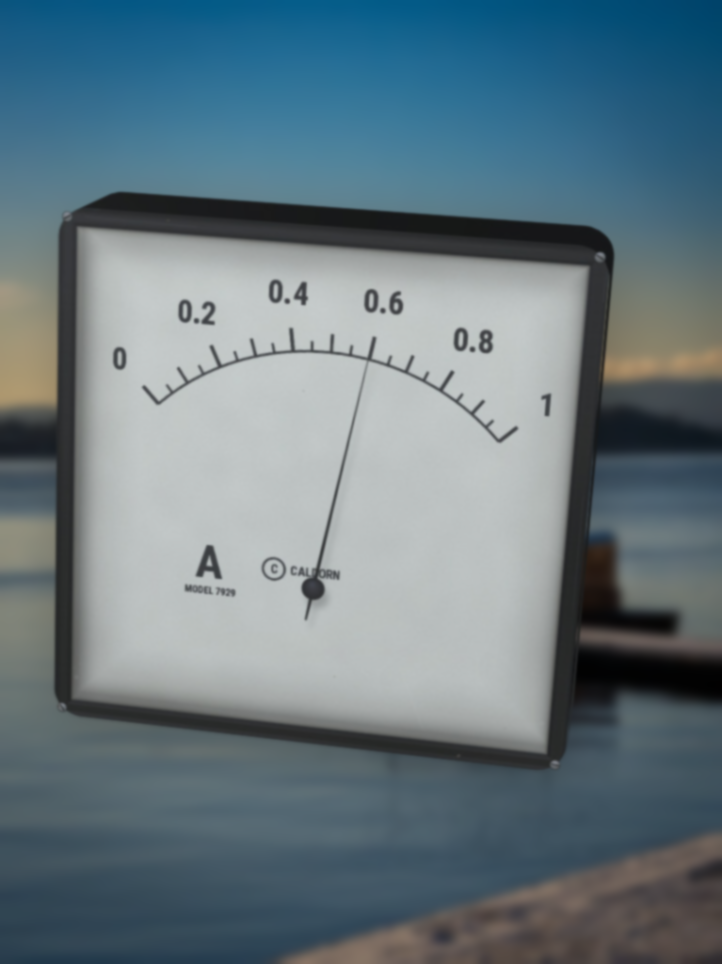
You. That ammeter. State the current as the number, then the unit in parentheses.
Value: 0.6 (A)
